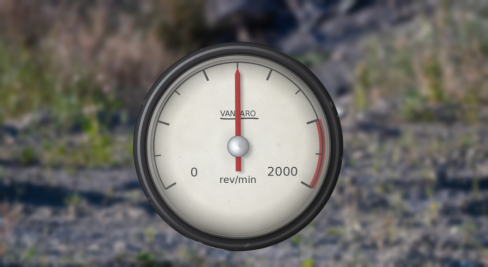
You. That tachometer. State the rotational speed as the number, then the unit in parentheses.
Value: 1000 (rpm)
